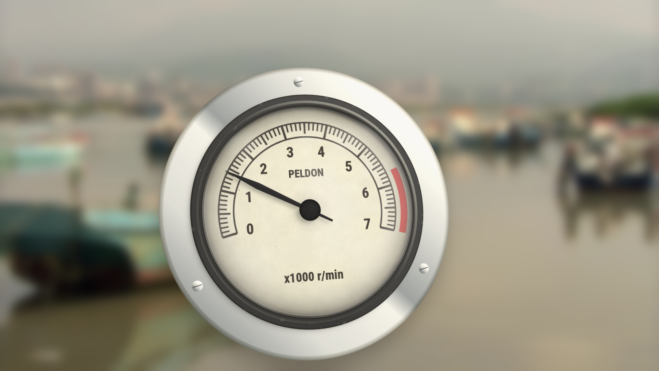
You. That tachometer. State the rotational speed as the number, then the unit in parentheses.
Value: 1400 (rpm)
